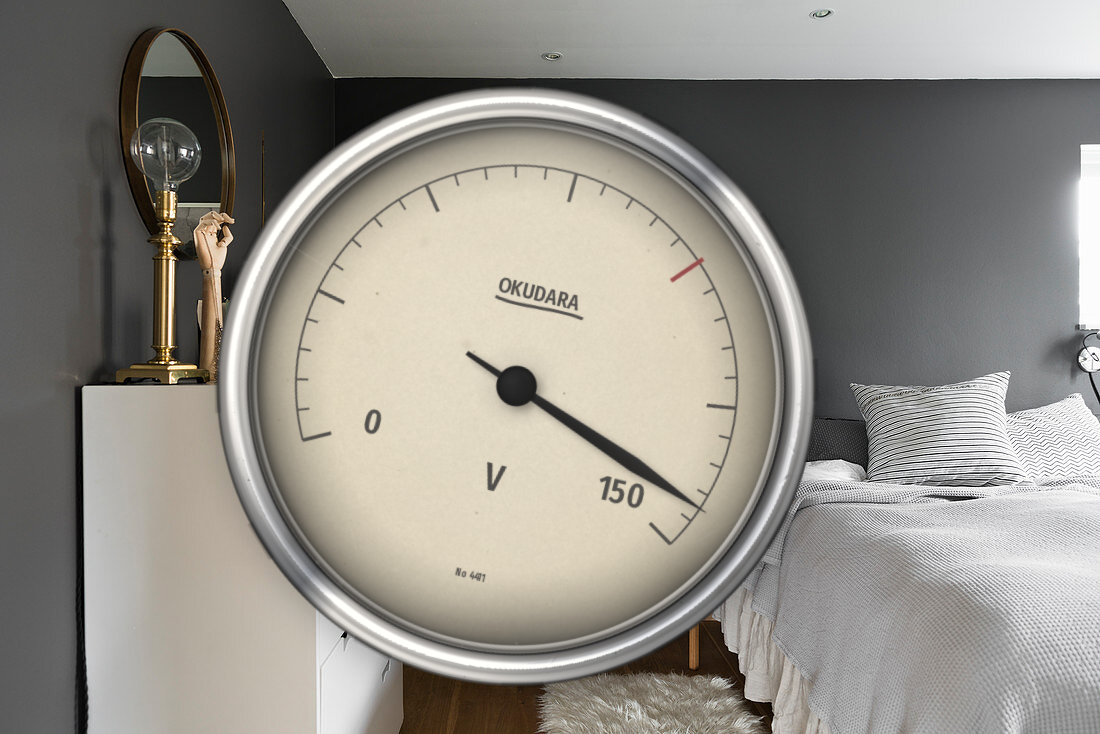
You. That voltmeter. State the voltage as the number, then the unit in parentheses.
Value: 142.5 (V)
